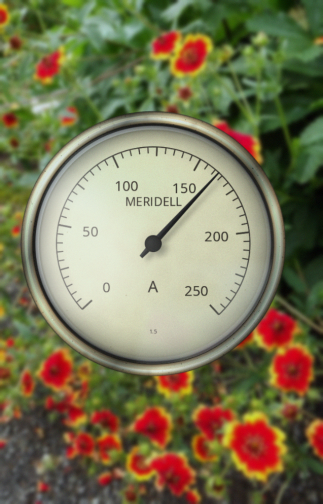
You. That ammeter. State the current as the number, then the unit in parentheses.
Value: 162.5 (A)
